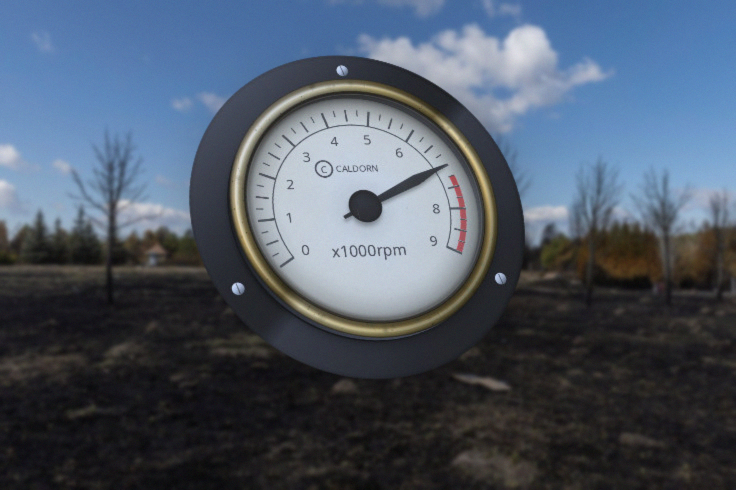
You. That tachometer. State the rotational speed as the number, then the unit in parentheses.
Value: 7000 (rpm)
